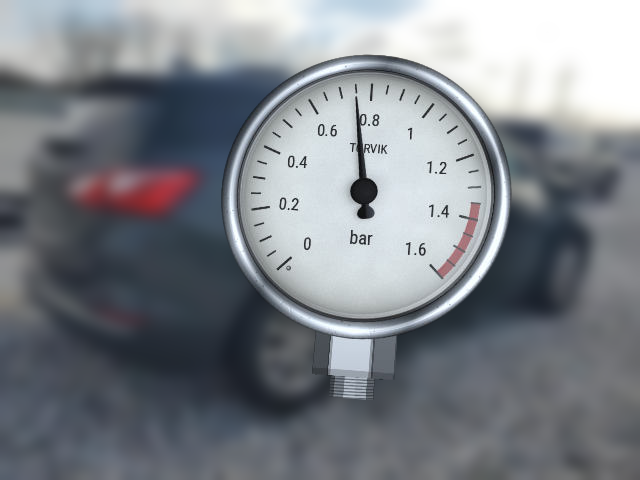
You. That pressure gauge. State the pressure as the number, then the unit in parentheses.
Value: 0.75 (bar)
